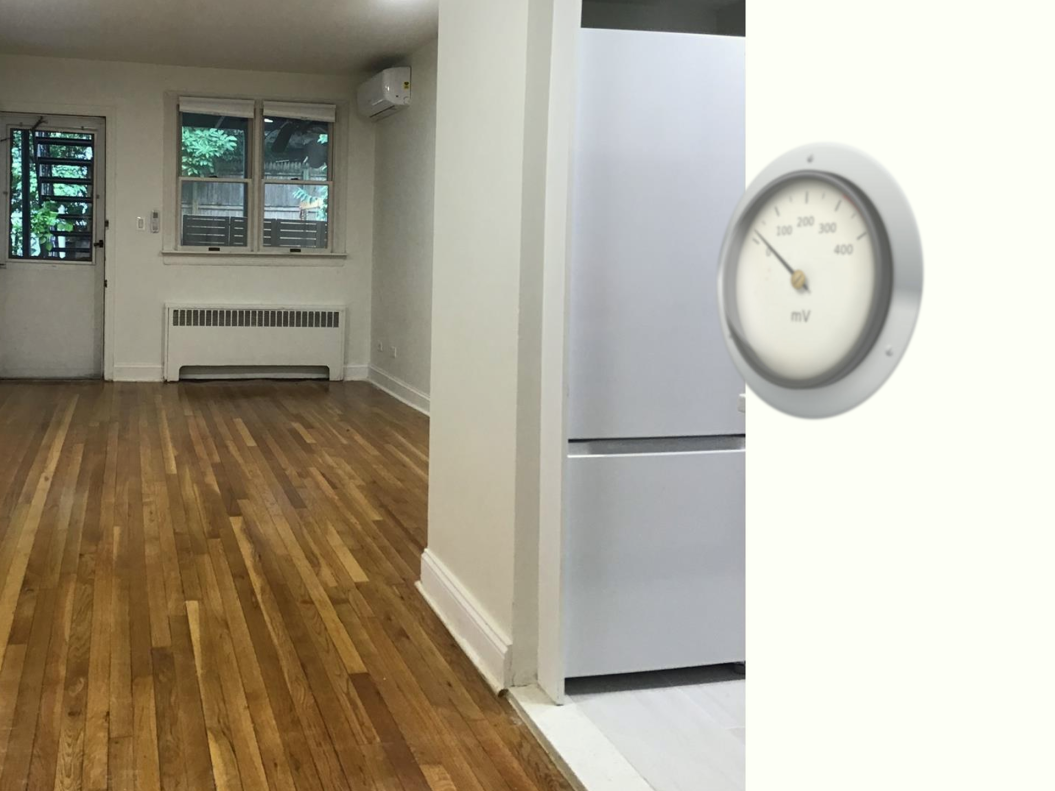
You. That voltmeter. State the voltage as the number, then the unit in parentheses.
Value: 25 (mV)
